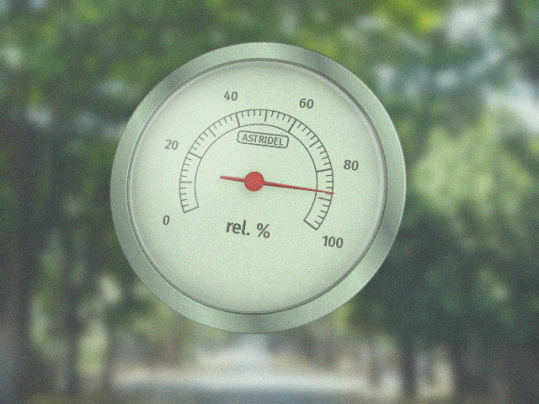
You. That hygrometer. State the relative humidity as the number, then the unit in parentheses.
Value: 88 (%)
